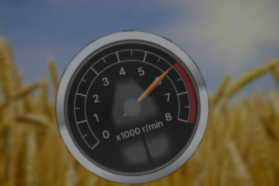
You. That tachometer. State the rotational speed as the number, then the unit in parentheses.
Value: 6000 (rpm)
